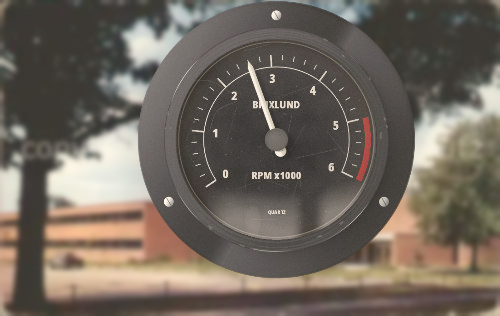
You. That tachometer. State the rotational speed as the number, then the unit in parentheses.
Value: 2600 (rpm)
